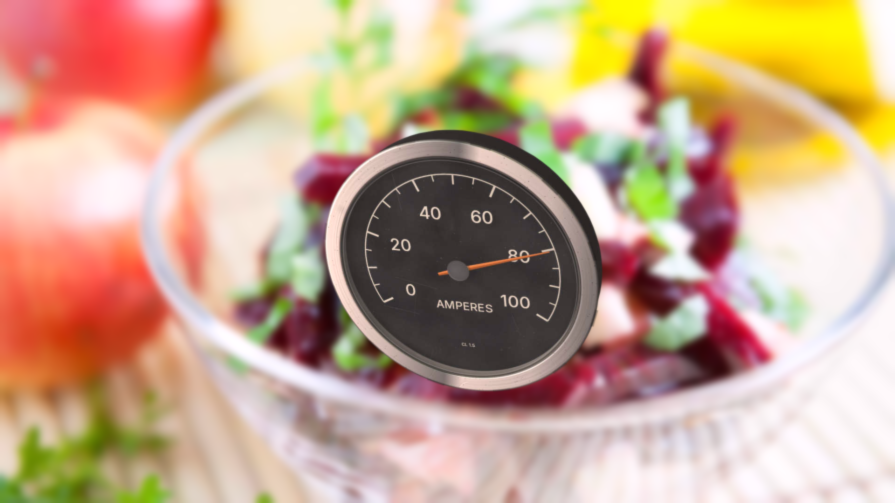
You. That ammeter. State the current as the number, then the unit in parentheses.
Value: 80 (A)
